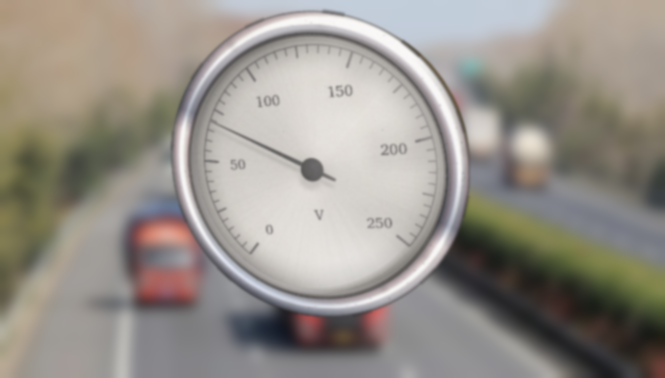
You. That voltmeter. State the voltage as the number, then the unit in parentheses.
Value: 70 (V)
